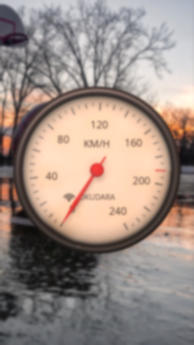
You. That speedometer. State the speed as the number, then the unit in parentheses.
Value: 0 (km/h)
